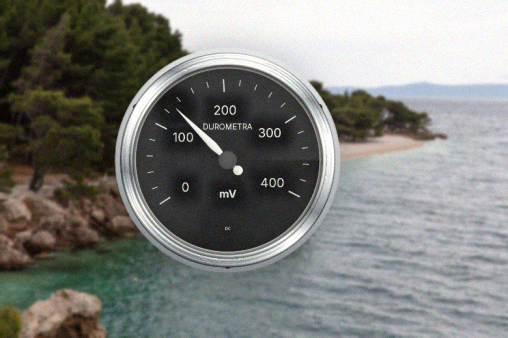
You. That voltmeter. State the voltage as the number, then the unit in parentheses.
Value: 130 (mV)
